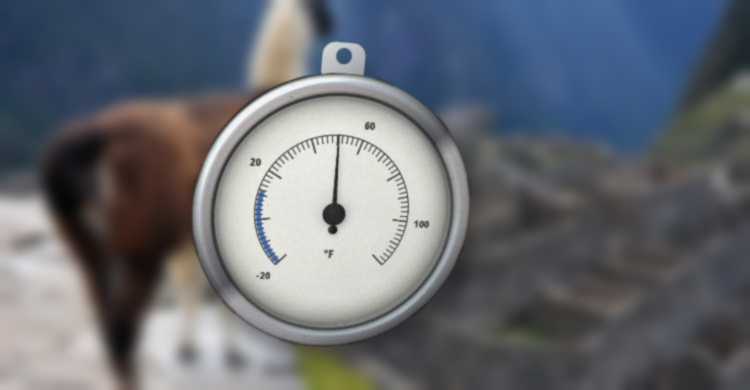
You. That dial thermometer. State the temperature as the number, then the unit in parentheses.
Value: 50 (°F)
